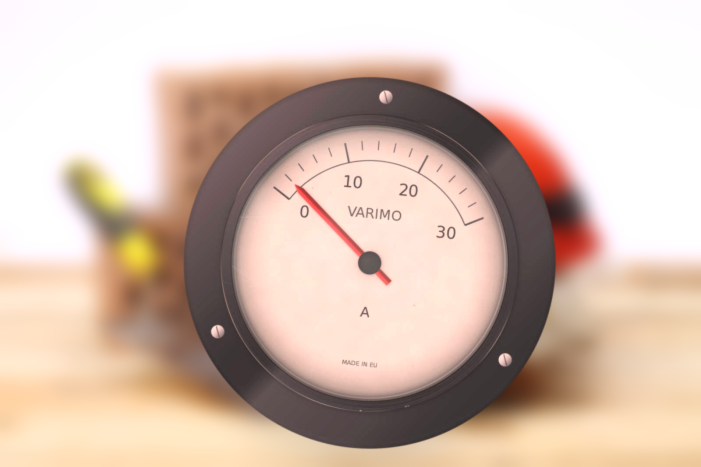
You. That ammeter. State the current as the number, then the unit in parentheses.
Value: 2 (A)
